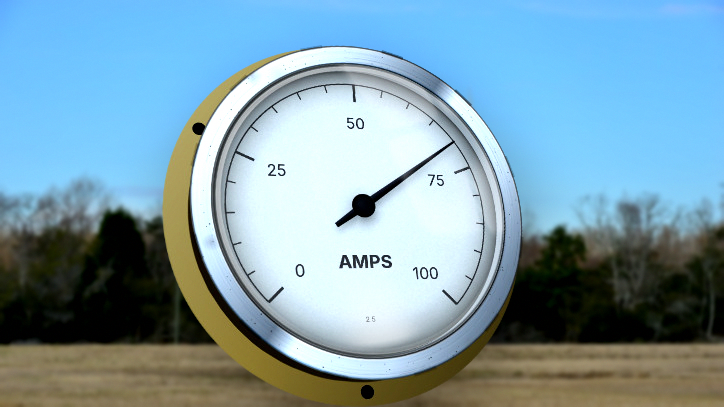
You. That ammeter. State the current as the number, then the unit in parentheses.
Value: 70 (A)
